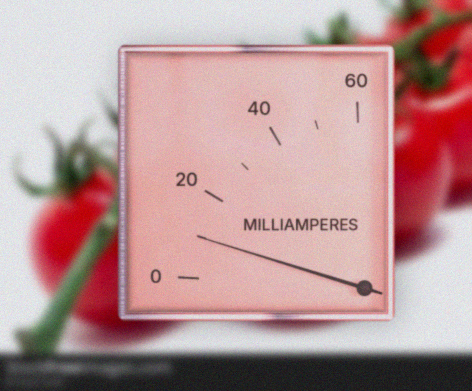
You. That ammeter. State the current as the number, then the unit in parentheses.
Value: 10 (mA)
